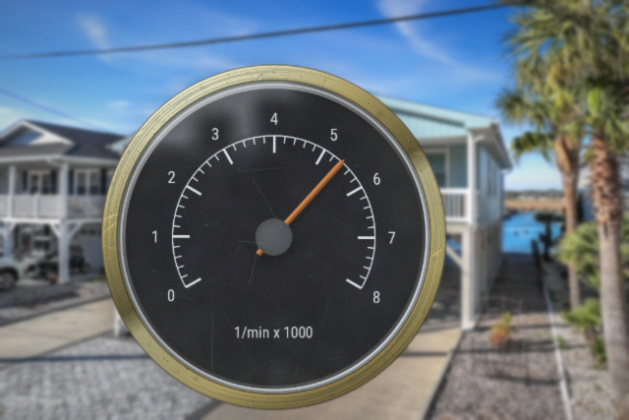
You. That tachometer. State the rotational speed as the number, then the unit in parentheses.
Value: 5400 (rpm)
